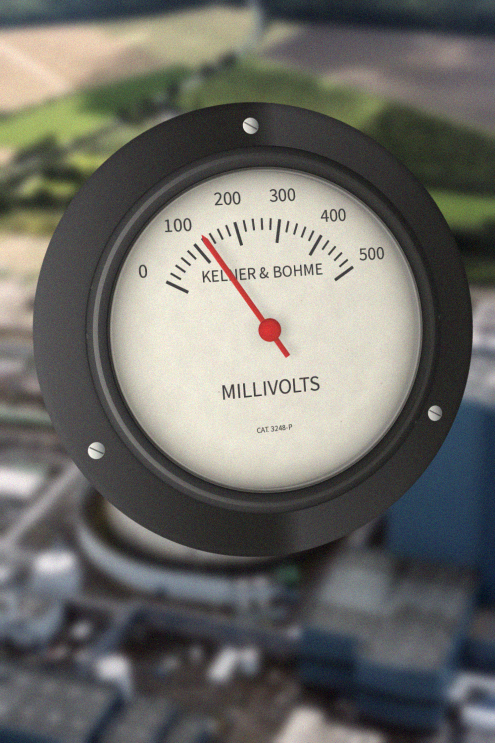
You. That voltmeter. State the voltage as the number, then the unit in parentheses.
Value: 120 (mV)
